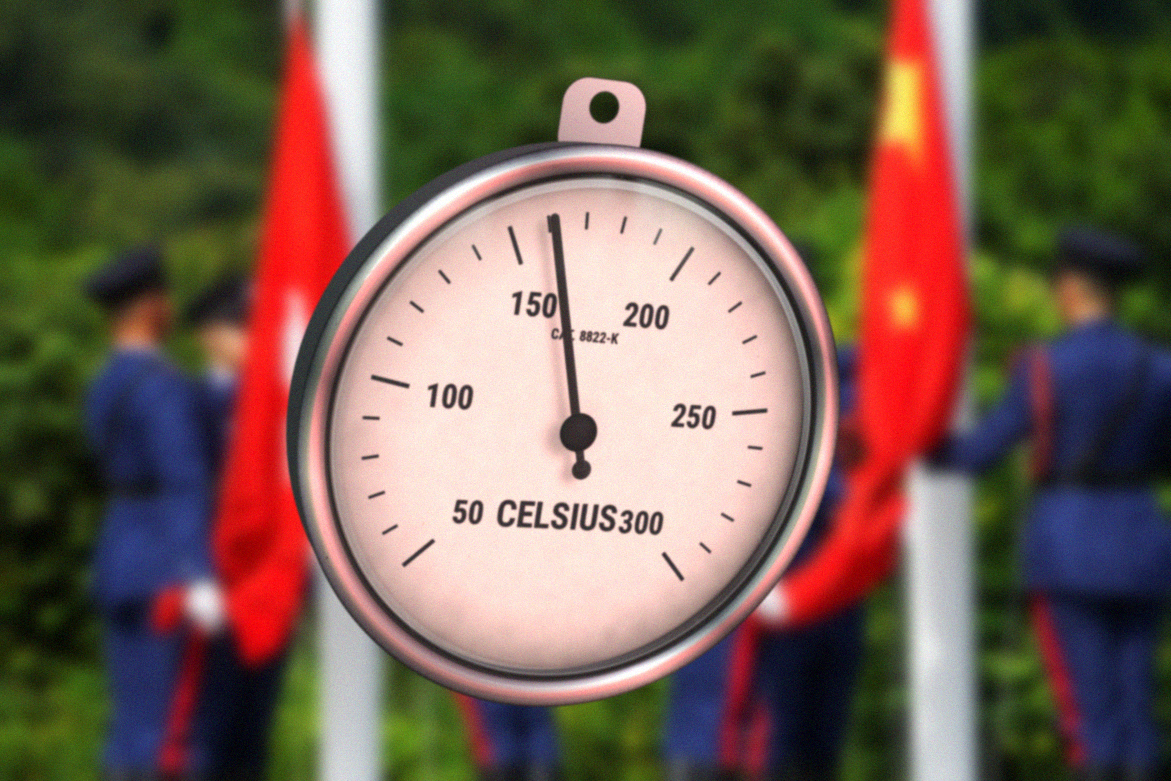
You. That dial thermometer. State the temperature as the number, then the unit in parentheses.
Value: 160 (°C)
